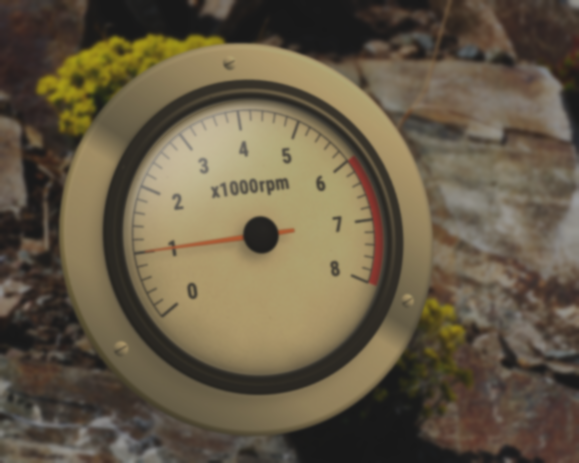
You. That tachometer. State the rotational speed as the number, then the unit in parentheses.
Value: 1000 (rpm)
